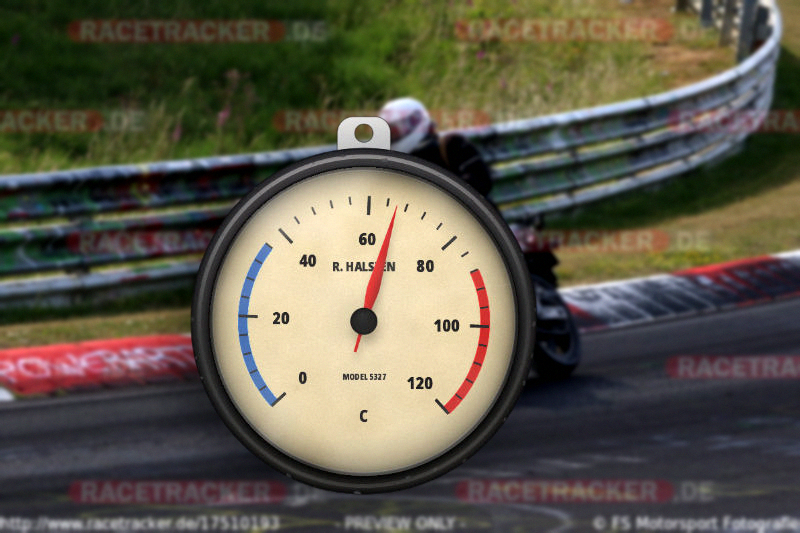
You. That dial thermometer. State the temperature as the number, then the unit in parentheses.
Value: 66 (°C)
